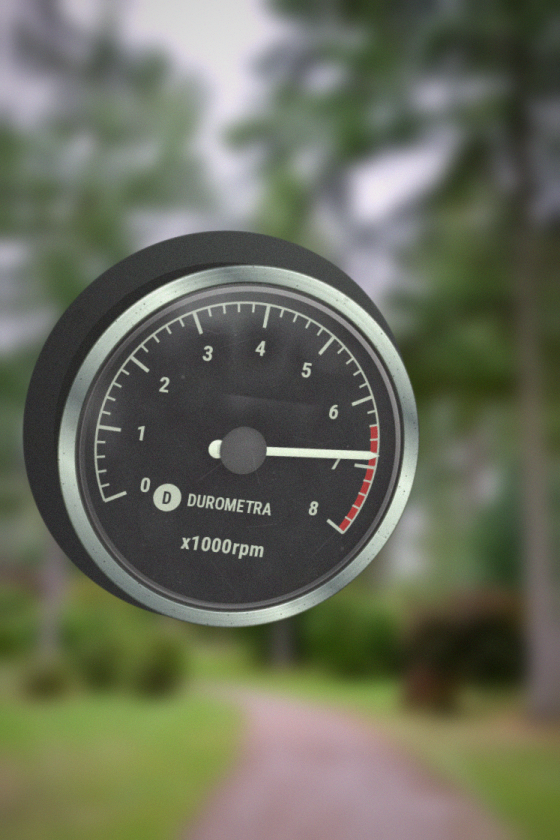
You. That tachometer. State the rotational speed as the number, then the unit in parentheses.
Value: 6800 (rpm)
